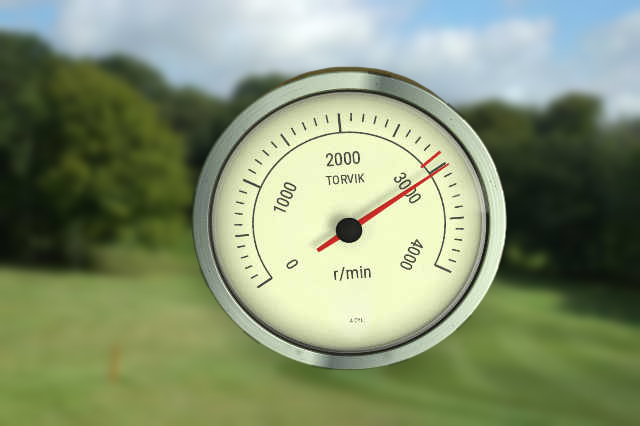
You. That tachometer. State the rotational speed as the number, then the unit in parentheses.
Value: 3000 (rpm)
